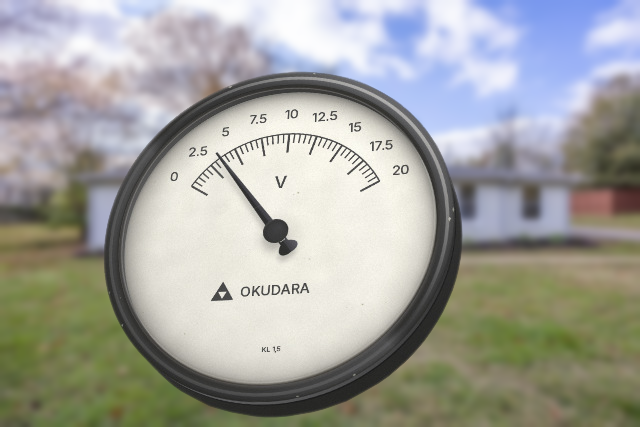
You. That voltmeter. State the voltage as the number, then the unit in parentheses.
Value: 3.5 (V)
